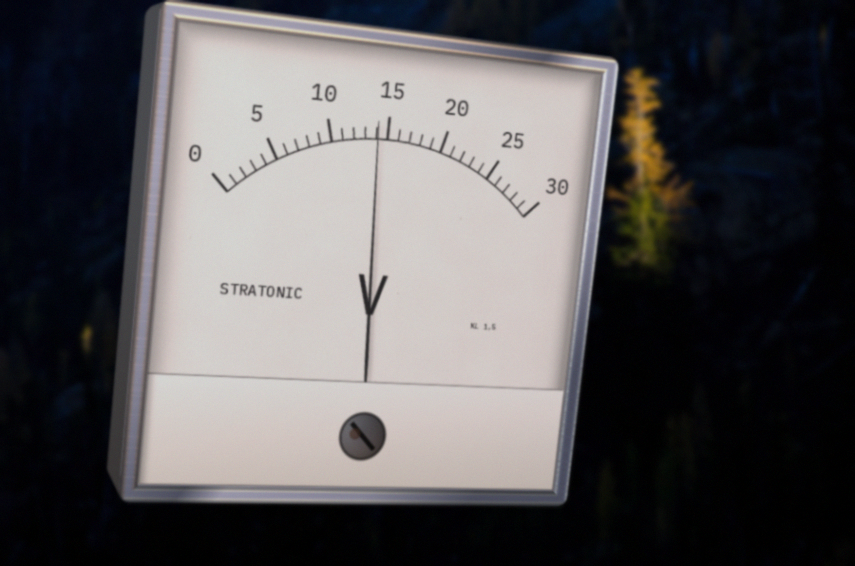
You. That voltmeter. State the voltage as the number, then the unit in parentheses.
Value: 14 (V)
